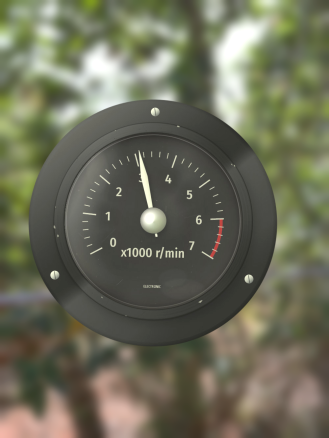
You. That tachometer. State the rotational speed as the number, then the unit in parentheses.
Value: 3100 (rpm)
